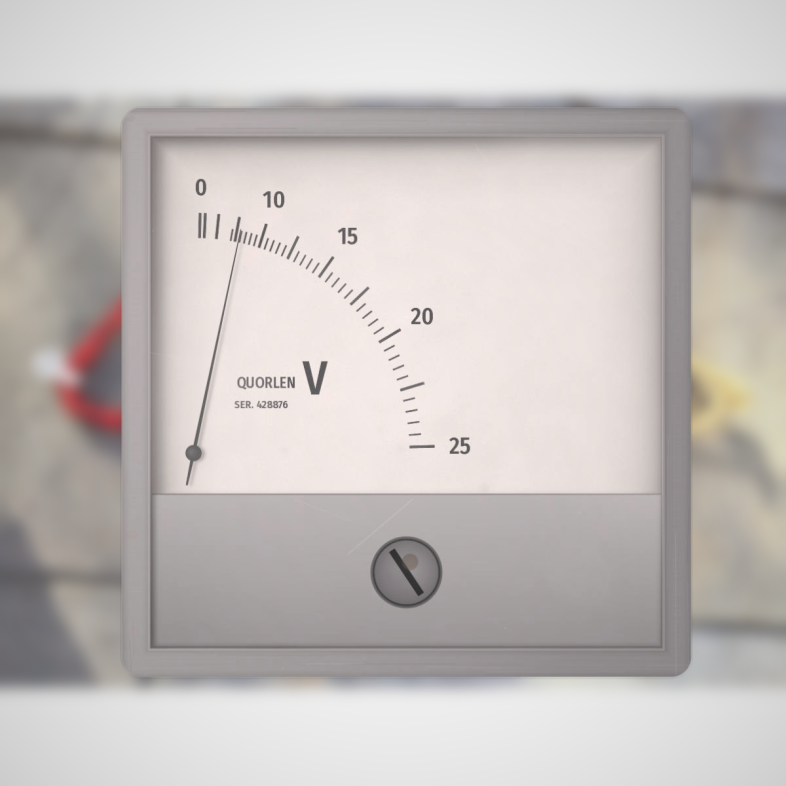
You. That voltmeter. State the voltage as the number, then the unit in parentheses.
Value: 8 (V)
